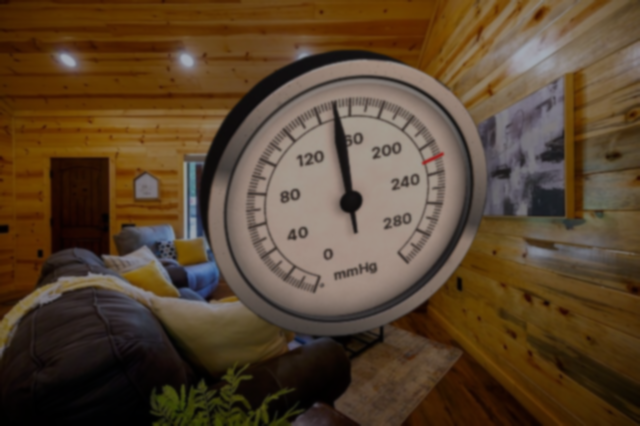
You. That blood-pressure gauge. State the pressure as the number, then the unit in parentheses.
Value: 150 (mmHg)
